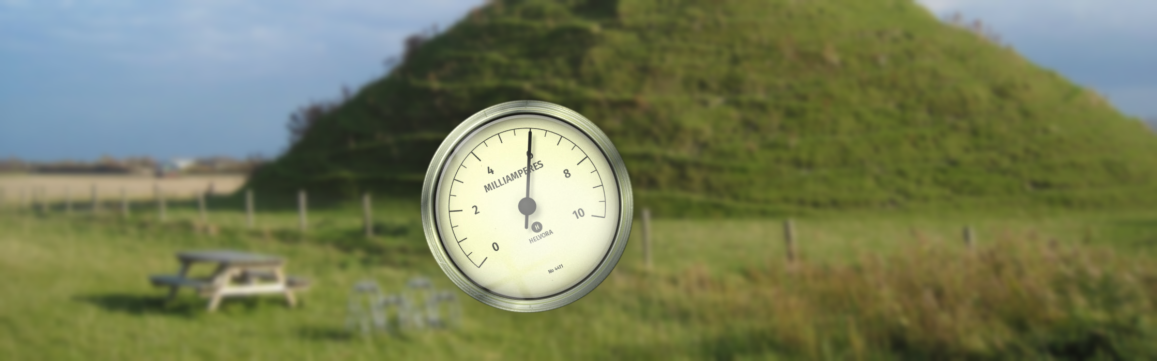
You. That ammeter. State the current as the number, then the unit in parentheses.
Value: 6 (mA)
